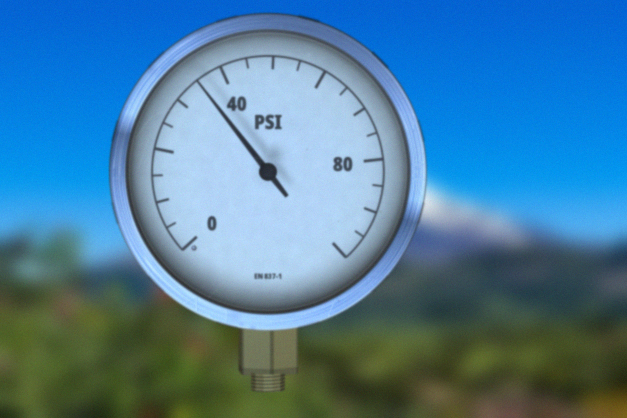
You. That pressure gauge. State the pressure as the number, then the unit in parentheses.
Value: 35 (psi)
